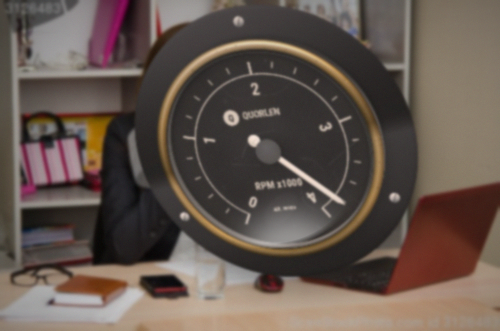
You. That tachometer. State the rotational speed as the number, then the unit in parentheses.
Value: 3800 (rpm)
